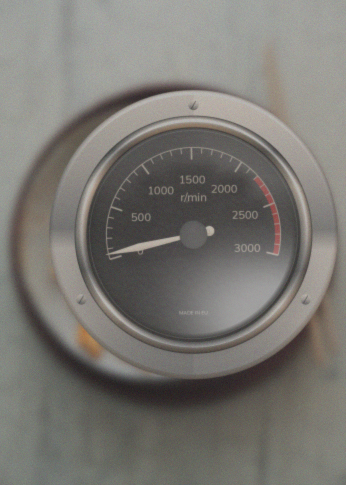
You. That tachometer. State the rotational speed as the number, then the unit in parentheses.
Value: 50 (rpm)
